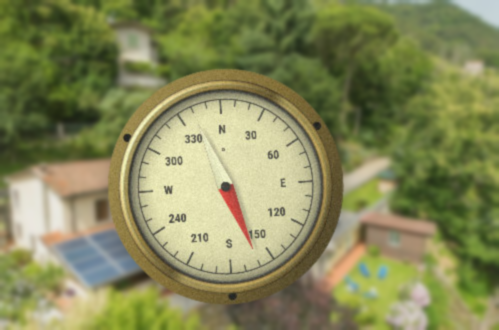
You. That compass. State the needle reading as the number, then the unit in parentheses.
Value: 160 (°)
